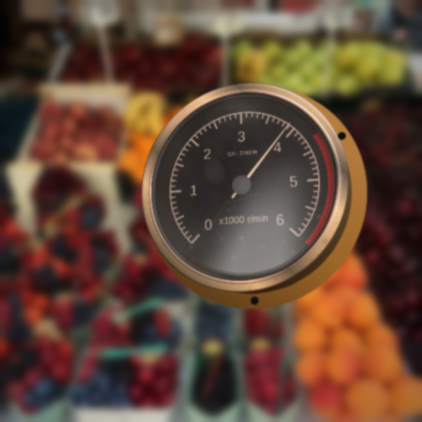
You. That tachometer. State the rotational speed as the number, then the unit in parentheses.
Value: 3900 (rpm)
